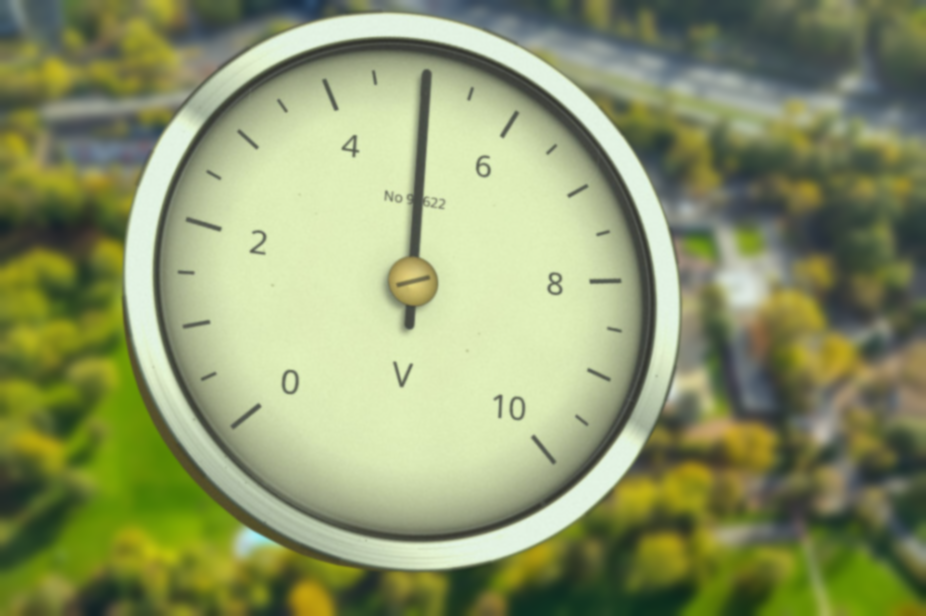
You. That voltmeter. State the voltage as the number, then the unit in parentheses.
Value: 5 (V)
